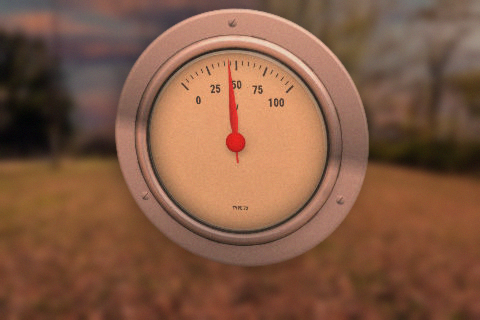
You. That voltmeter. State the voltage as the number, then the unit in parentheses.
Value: 45 (V)
